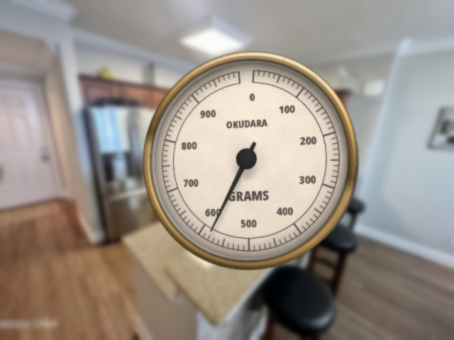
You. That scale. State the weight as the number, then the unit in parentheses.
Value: 580 (g)
